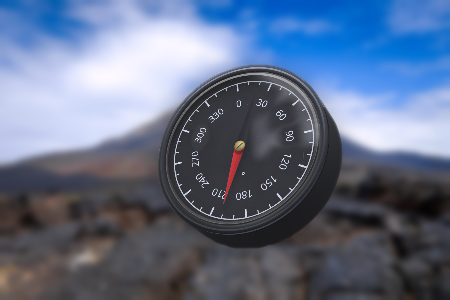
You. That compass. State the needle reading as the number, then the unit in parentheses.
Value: 200 (°)
